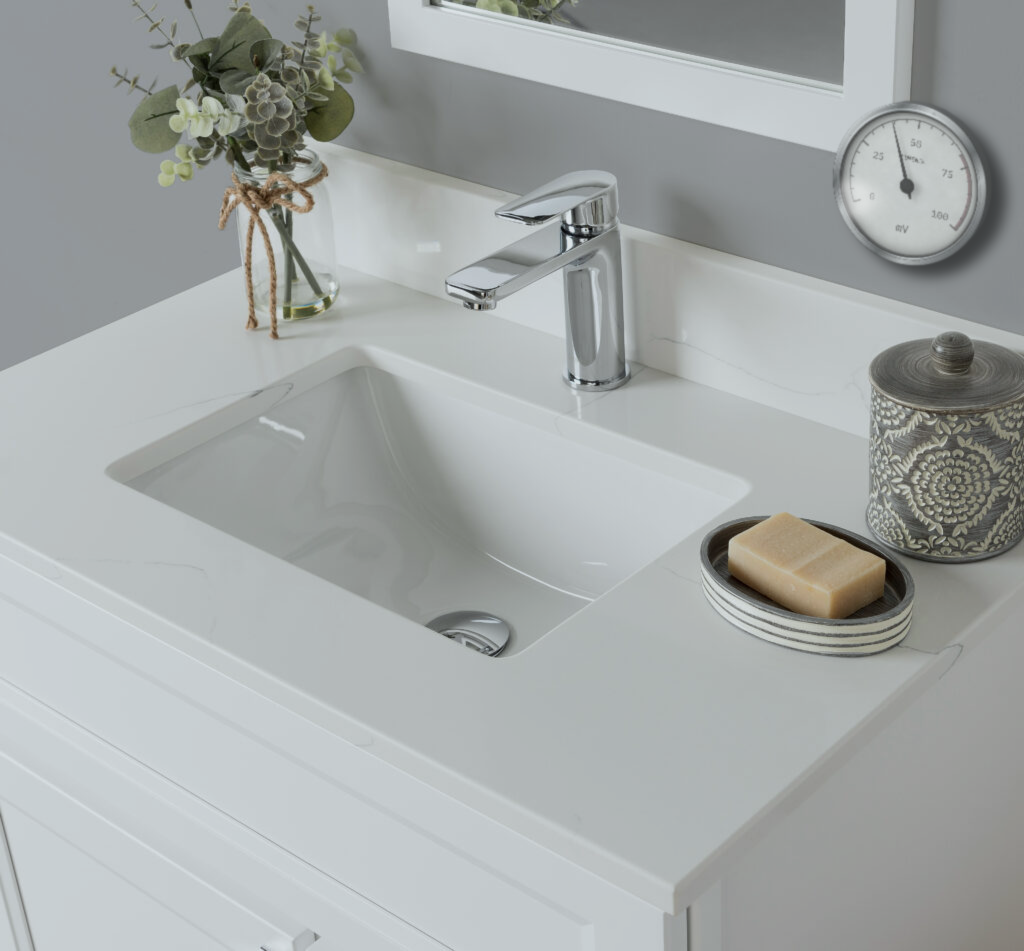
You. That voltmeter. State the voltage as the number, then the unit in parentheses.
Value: 40 (mV)
